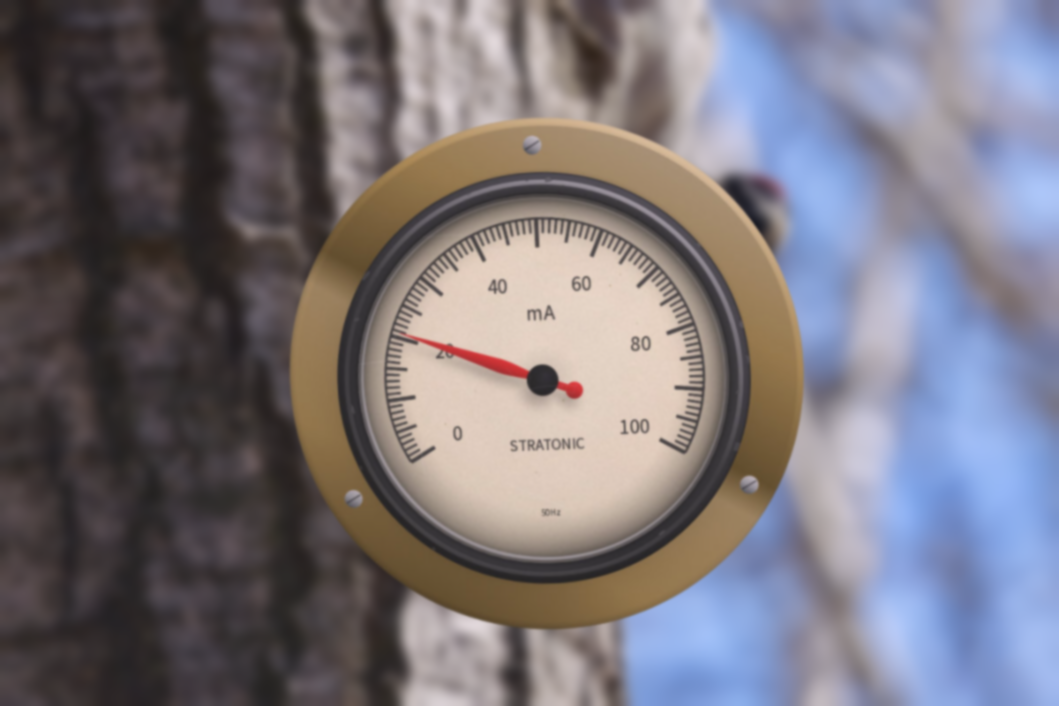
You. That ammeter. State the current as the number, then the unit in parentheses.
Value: 21 (mA)
